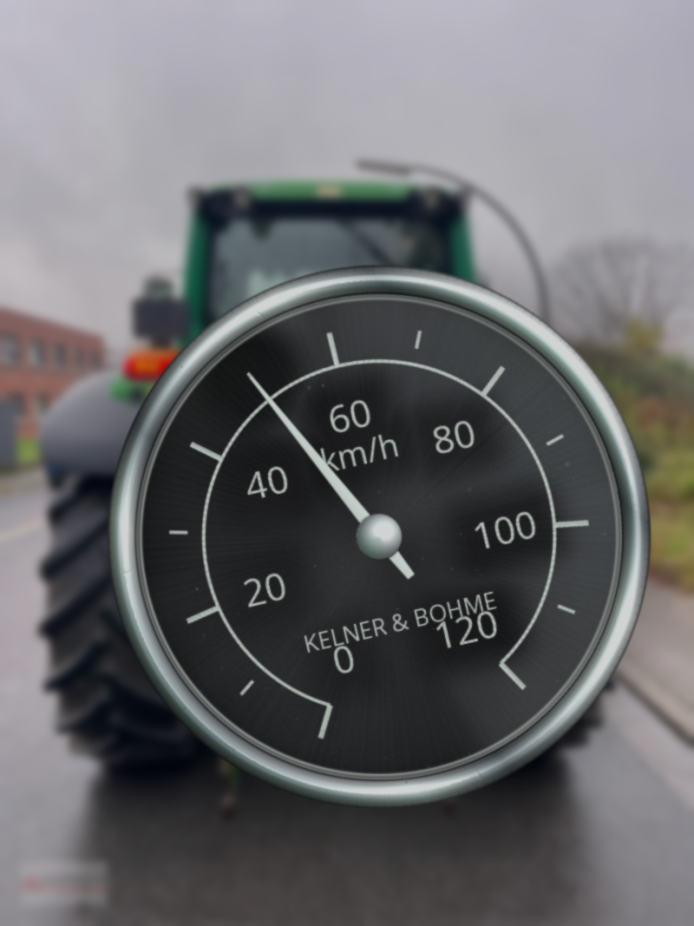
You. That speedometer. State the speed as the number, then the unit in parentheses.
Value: 50 (km/h)
